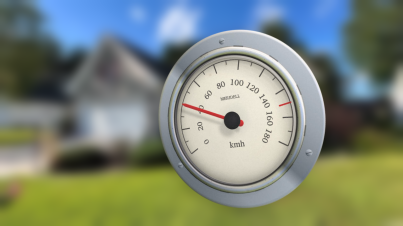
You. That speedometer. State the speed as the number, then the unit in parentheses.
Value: 40 (km/h)
